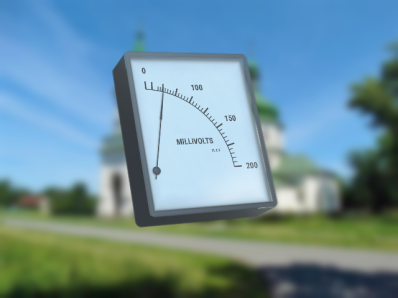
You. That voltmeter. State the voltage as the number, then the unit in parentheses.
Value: 50 (mV)
